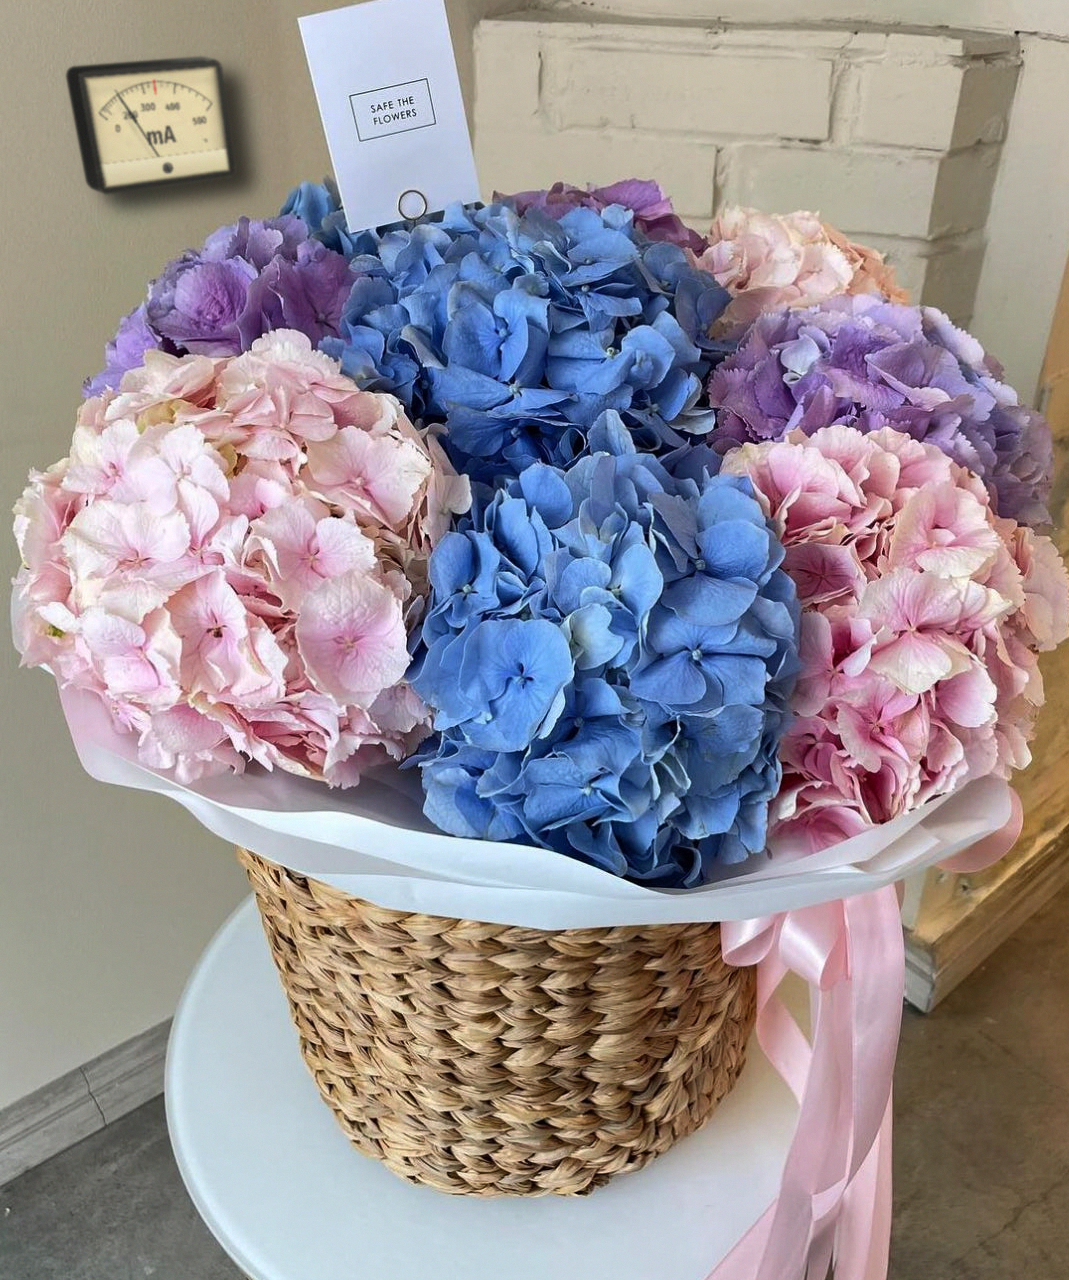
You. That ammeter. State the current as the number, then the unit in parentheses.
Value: 200 (mA)
